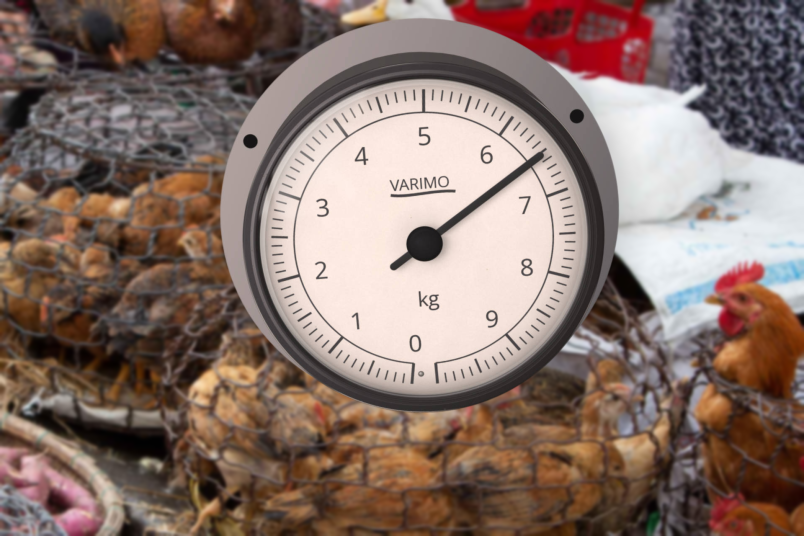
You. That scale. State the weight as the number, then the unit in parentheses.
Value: 6.5 (kg)
